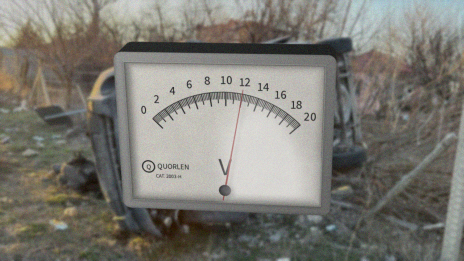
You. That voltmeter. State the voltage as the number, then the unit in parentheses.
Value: 12 (V)
